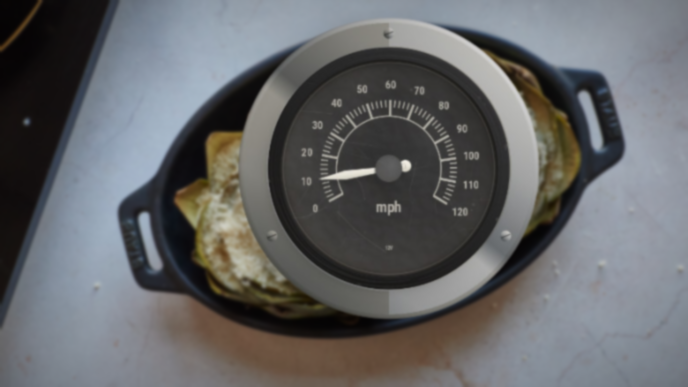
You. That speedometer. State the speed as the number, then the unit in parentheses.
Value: 10 (mph)
